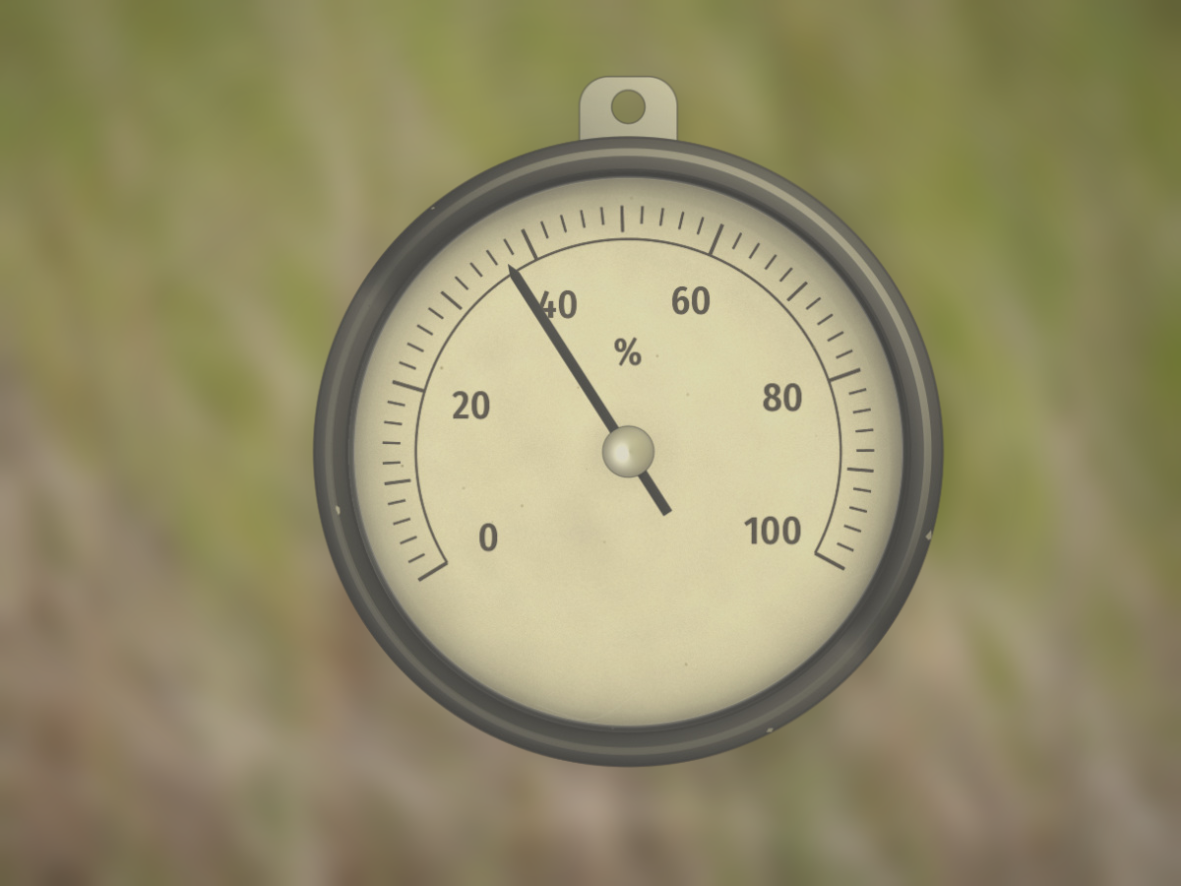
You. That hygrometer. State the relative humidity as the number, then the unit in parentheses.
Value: 37 (%)
